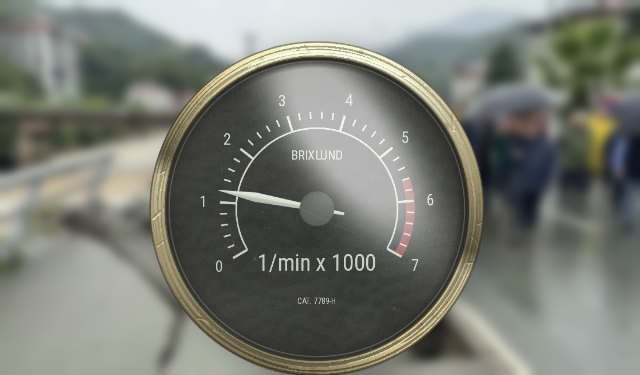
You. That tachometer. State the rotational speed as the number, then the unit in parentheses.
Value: 1200 (rpm)
